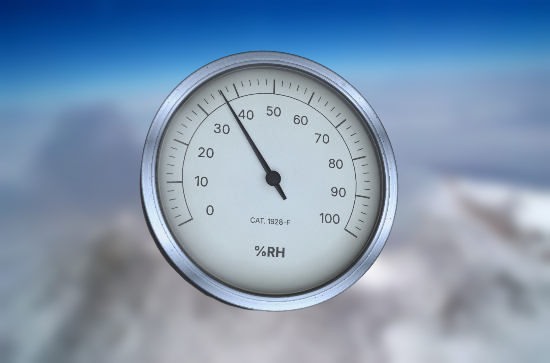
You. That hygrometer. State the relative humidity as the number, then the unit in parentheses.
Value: 36 (%)
